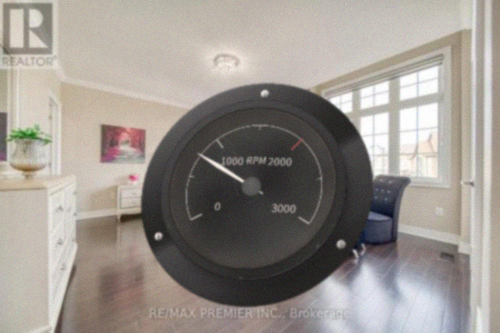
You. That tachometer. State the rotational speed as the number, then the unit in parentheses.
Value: 750 (rpm)
